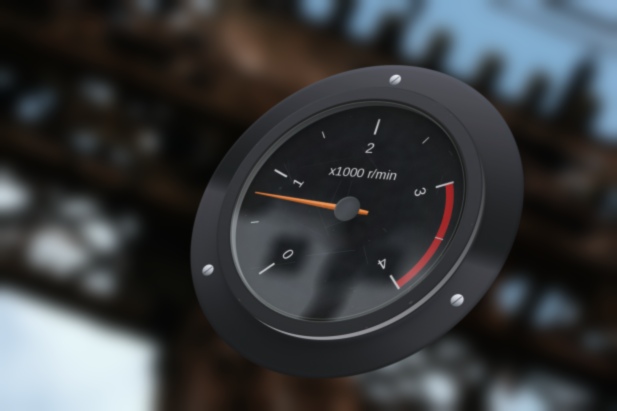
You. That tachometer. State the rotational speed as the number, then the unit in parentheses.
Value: 750 (rpm)
